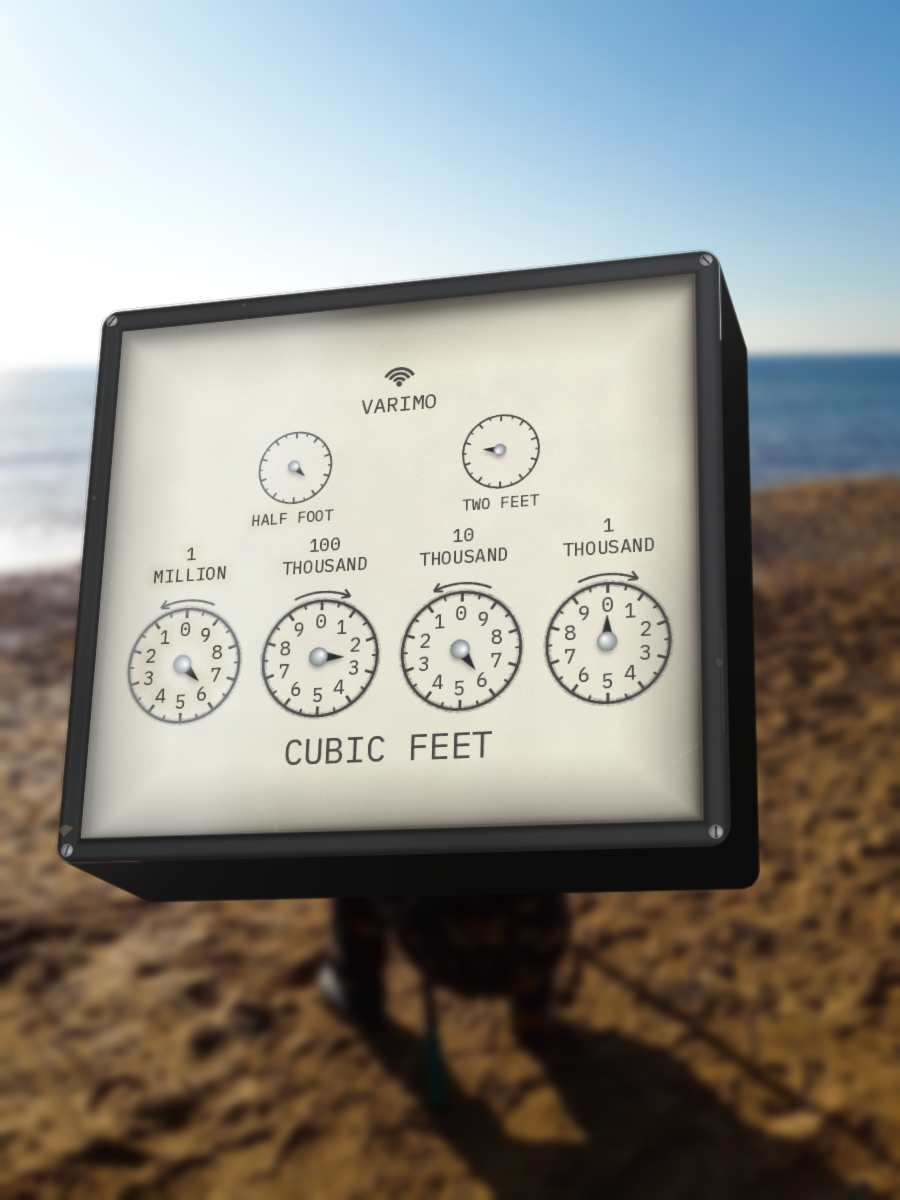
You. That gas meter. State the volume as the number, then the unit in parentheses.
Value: 626000 (ft³)
